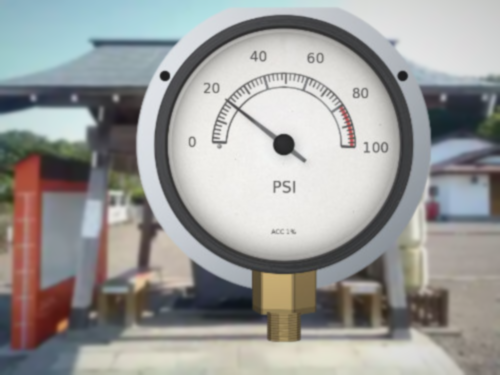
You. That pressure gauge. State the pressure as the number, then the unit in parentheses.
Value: 20 (psi)
